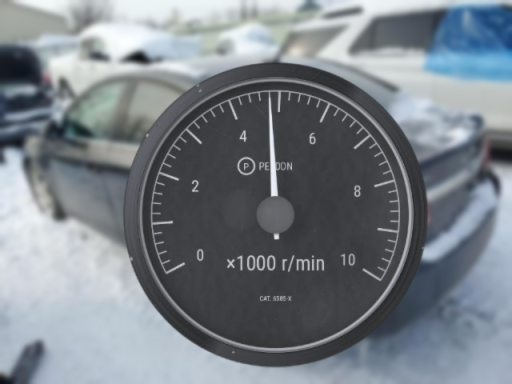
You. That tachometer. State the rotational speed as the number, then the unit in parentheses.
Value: 4800 (rpm)
